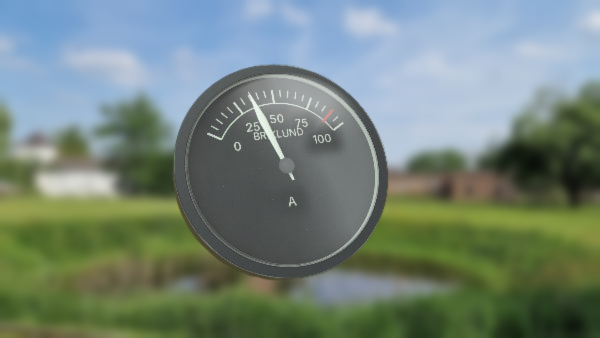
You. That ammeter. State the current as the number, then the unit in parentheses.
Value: 35 (A)
